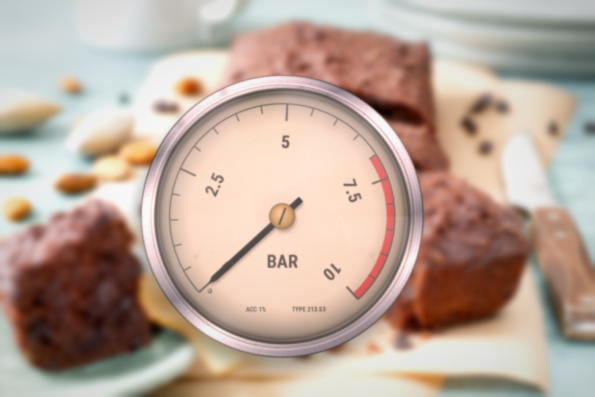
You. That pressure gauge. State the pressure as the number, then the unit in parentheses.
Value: 0 (bar)
